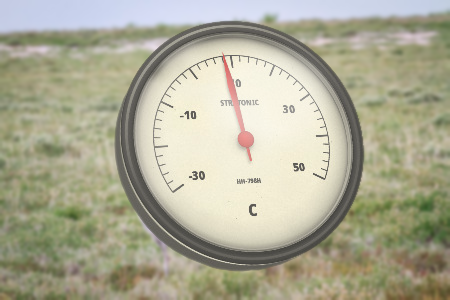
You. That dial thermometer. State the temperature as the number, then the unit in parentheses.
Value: 8 (°C)
